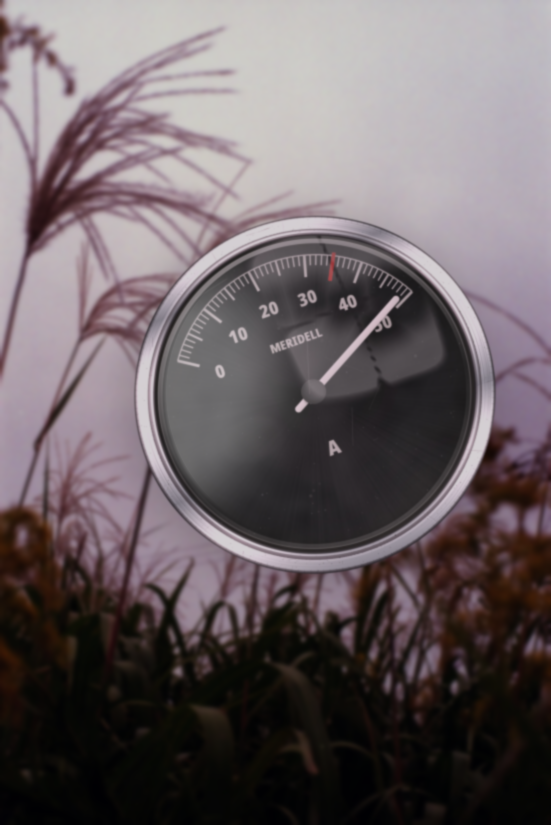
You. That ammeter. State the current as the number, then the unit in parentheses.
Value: 49 (A)
